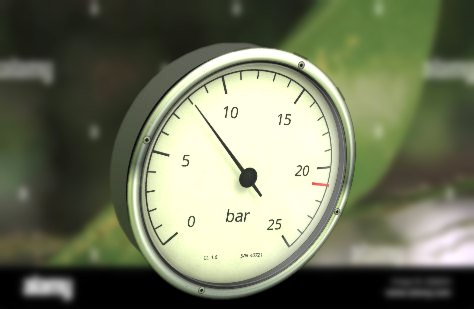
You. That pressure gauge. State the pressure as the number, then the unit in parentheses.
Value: 8 (bar)
